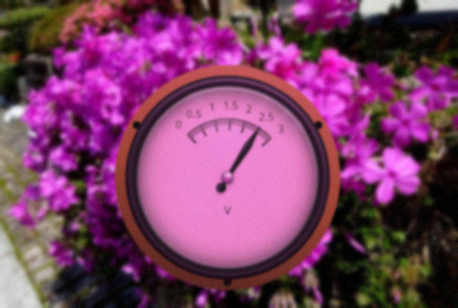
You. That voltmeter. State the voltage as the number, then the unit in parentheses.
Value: 2.5 (V)
